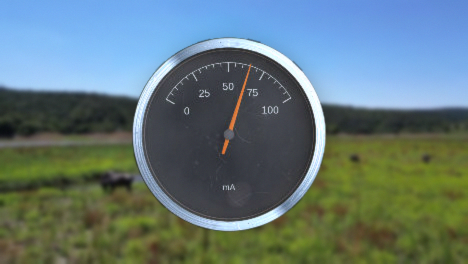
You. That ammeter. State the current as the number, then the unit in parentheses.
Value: 65 (mA)
